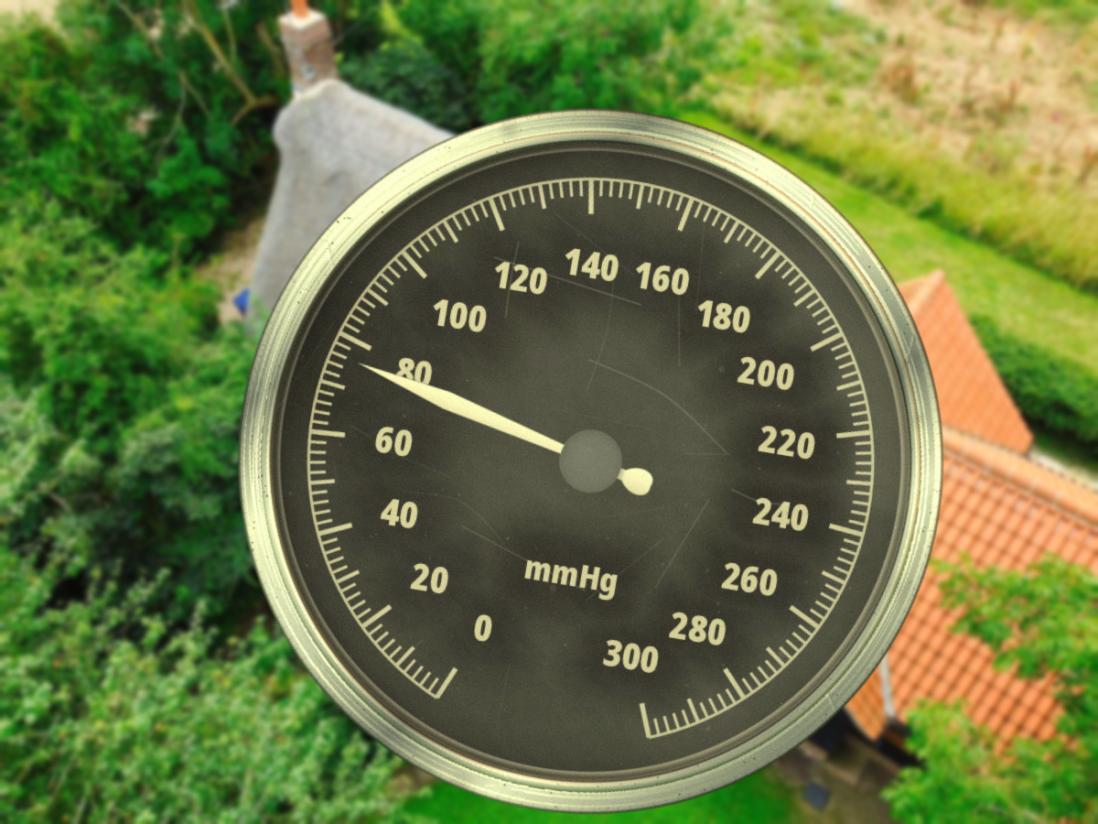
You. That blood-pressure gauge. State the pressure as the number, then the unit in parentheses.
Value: 76 (mmHg)
